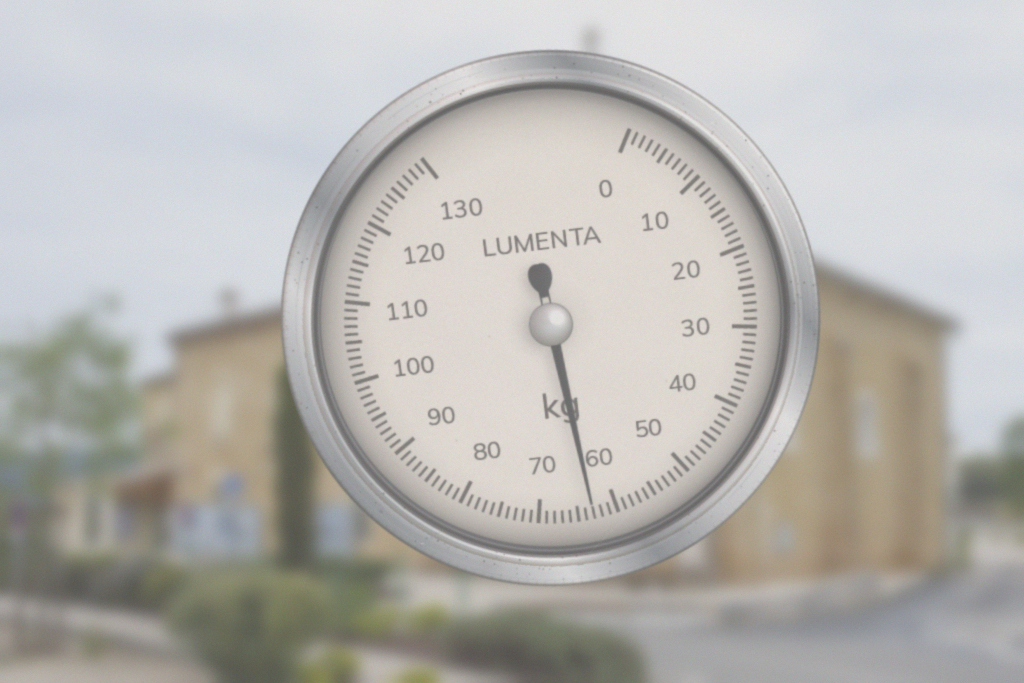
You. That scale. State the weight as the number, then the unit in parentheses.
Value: 63 (kg)
